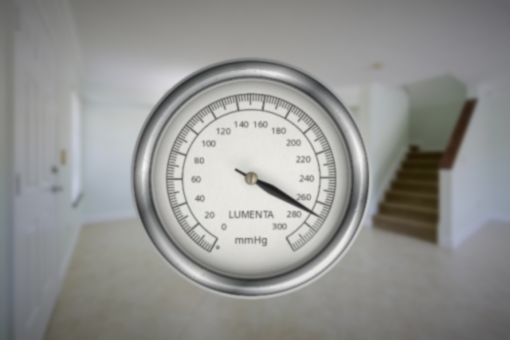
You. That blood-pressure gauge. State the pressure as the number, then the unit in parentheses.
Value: 270 (mmHg)
